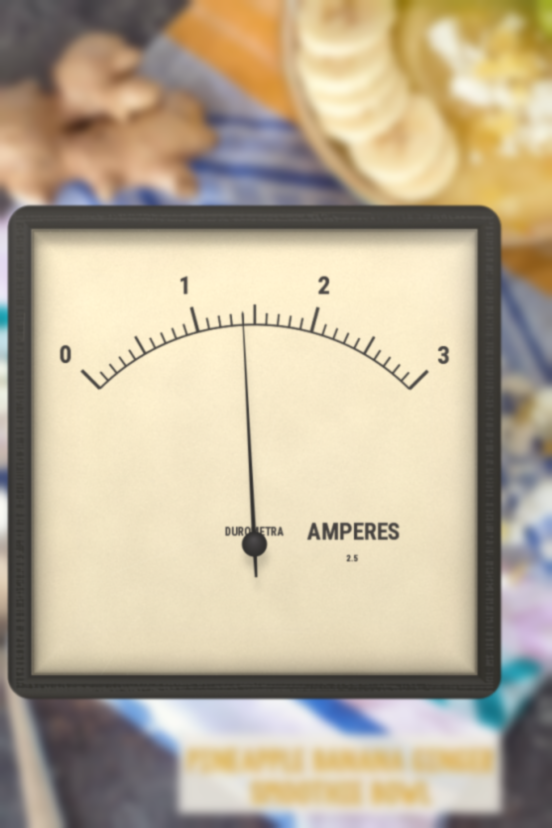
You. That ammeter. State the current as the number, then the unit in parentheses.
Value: 1.4 (A)
